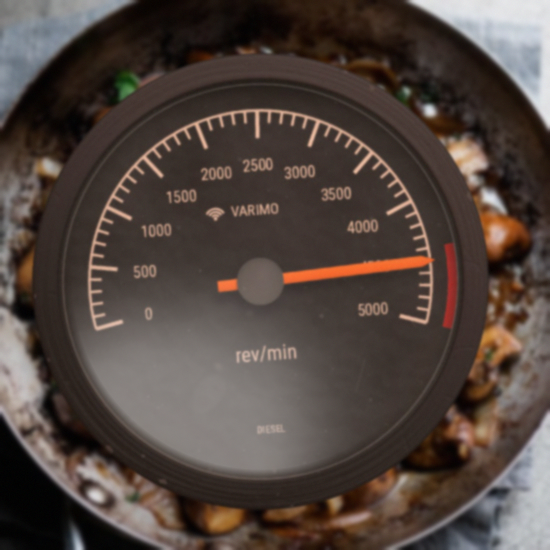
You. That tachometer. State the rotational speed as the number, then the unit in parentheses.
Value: 4500 (rpm)
